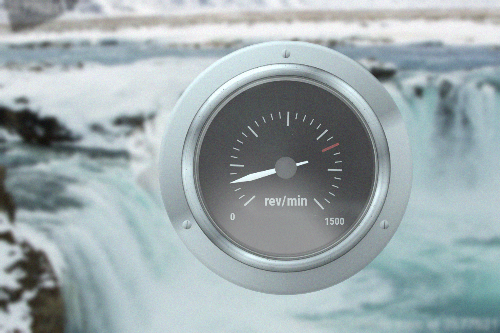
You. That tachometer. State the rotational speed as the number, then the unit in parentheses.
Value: 150 (rpm)
